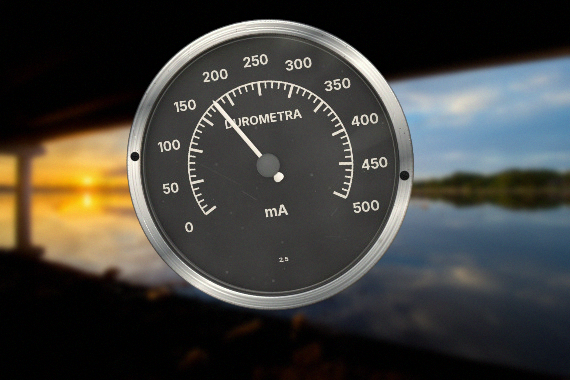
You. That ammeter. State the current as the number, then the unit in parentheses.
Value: 180 (mA)
